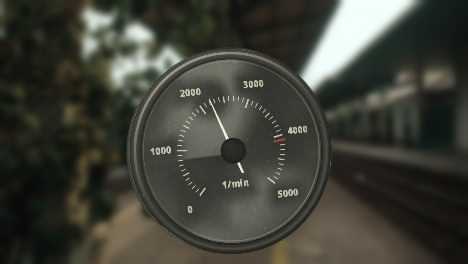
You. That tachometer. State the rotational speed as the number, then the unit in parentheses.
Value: 2200 (rpm)
